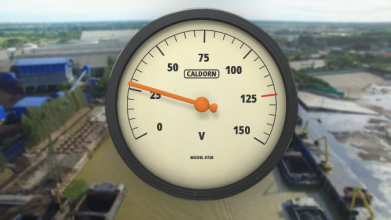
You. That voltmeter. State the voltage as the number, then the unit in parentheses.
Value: 27.5 (V)
